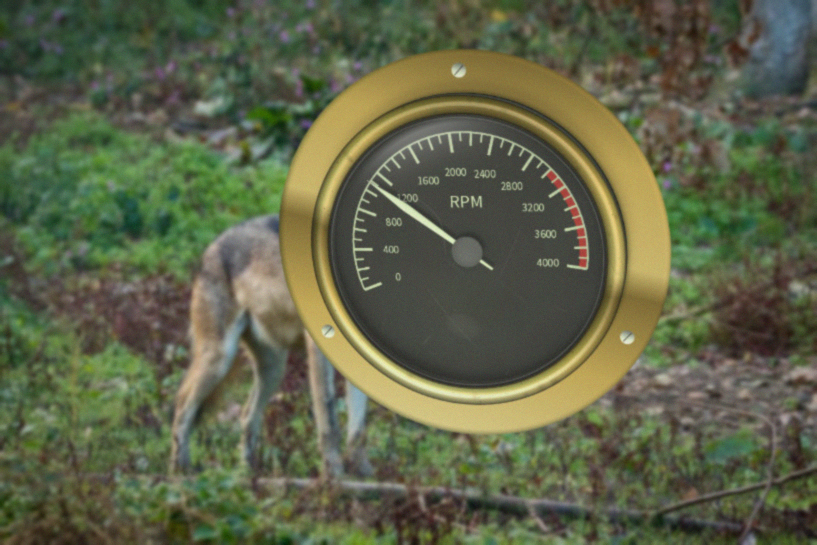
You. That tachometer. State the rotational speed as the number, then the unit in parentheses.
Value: 1100 (rpm)
